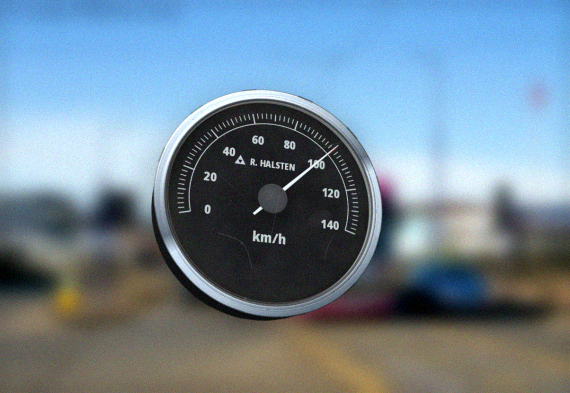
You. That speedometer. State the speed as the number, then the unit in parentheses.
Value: 100 (km/h)
